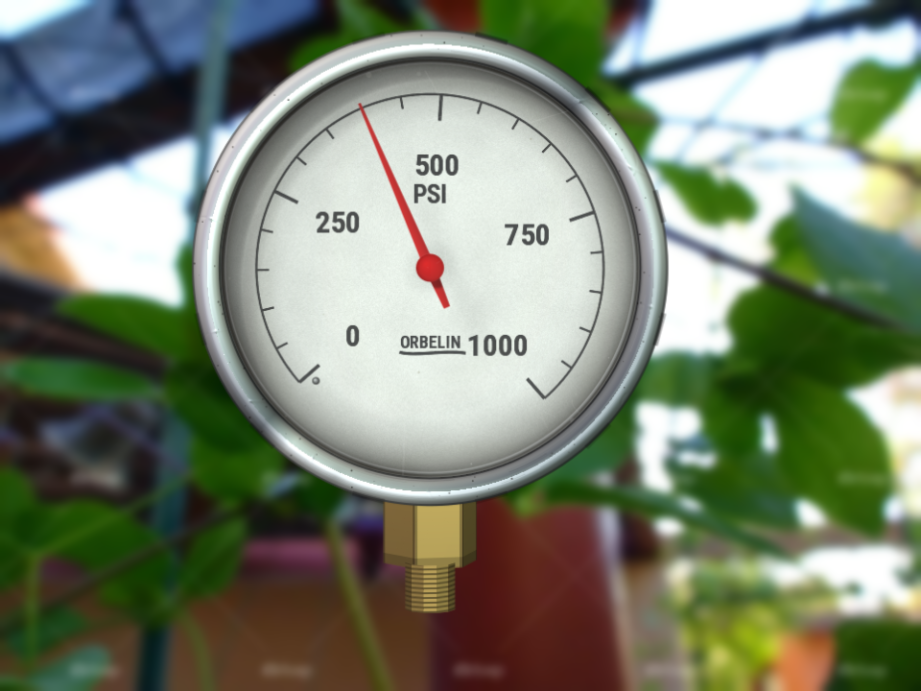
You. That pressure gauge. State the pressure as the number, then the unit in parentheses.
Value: 400 (psi)
